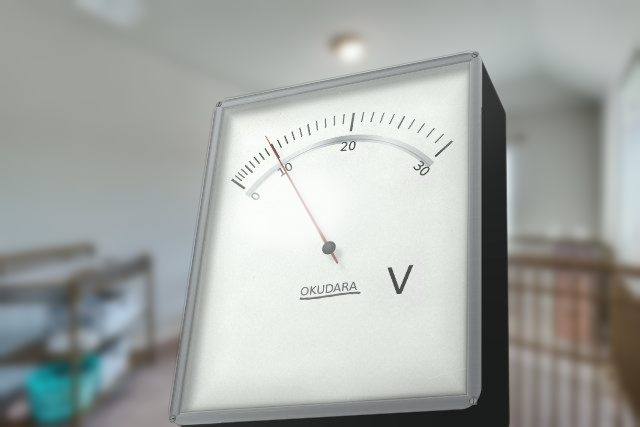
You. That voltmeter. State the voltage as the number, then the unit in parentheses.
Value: 10 (V)
